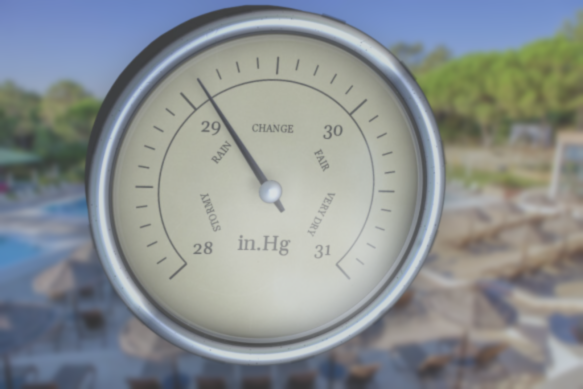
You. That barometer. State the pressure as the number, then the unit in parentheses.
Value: 29.1 (inHg)
